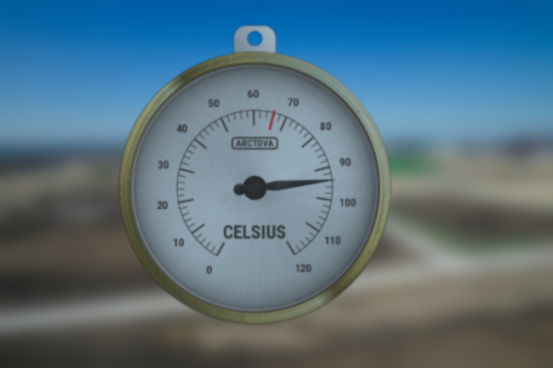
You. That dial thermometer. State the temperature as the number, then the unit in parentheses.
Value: 94 (°C)
